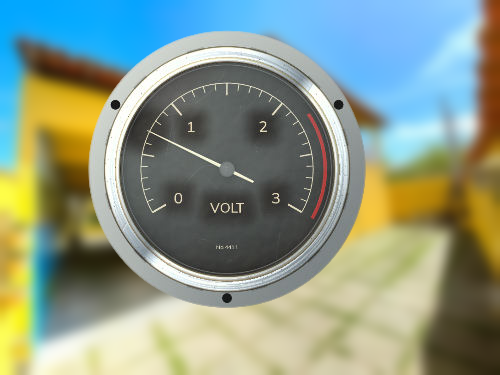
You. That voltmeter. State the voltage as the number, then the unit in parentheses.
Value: 0.7 (V)
